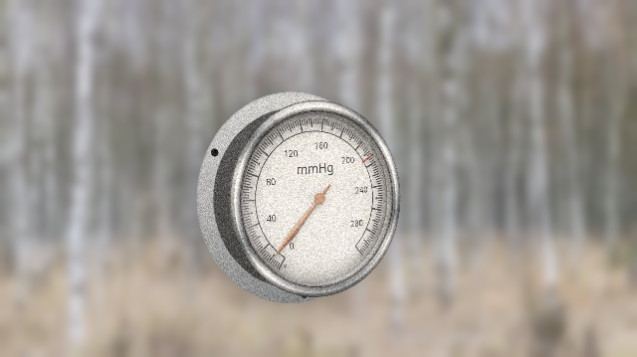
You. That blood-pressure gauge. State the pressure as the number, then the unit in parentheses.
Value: 10 (mmHg)
